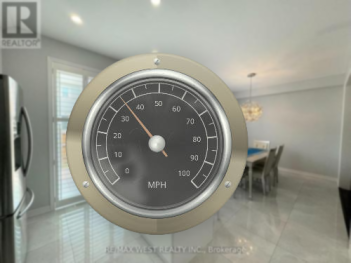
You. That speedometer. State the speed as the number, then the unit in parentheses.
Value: 35 (mph)
